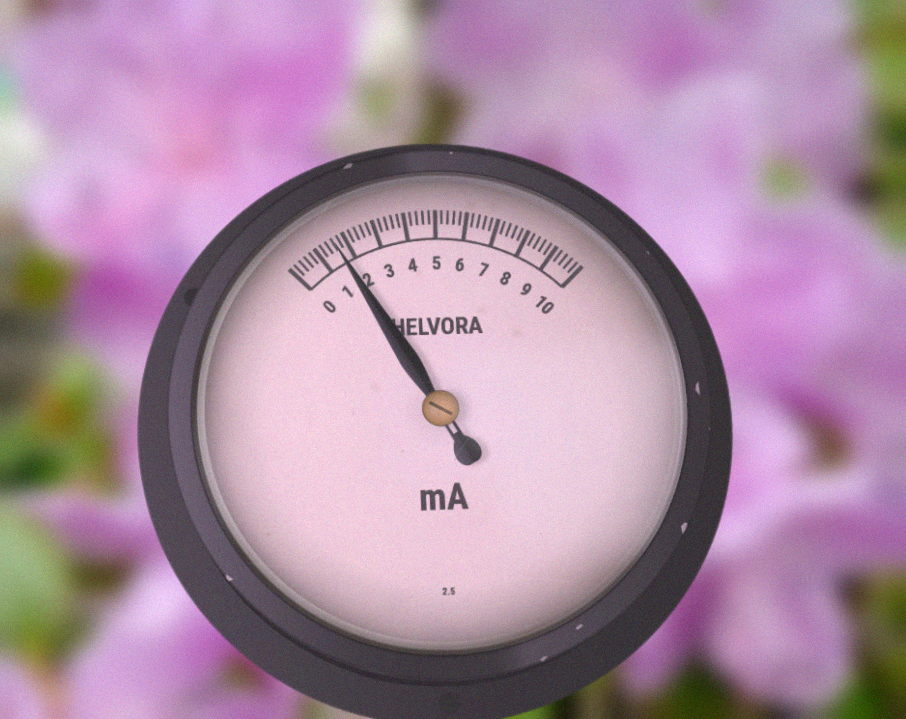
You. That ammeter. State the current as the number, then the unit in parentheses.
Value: 1.6 (mA)
